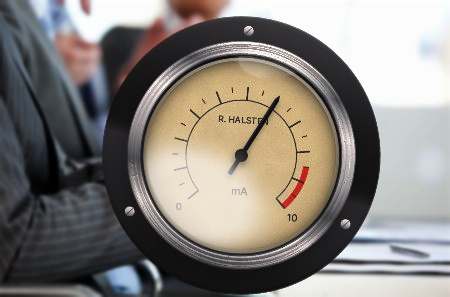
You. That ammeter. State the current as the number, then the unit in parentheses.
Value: 6 (mA)
